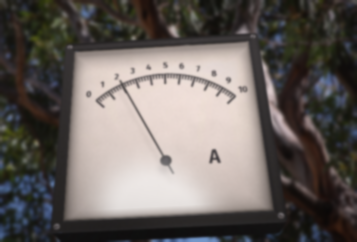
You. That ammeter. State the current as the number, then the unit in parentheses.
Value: 2 (A)
